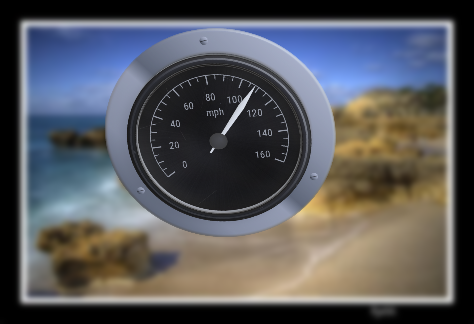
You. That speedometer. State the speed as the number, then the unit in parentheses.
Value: 107.5 (mph)
